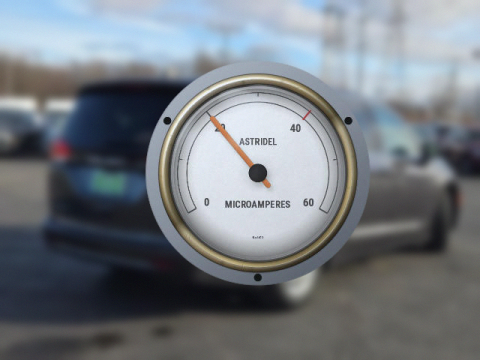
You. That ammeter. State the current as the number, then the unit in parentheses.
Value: 20 (µA)
